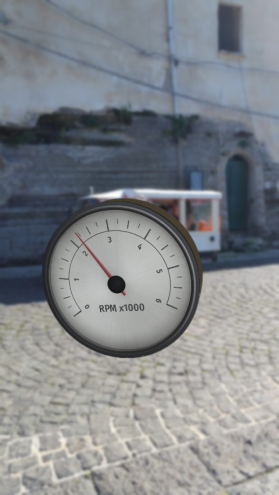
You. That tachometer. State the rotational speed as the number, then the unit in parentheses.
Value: 2250 (rpm)
